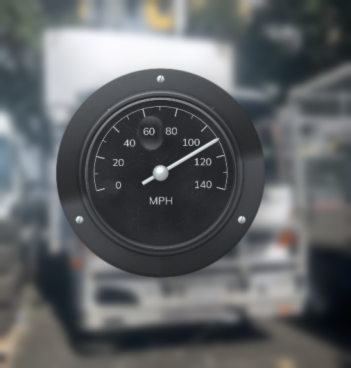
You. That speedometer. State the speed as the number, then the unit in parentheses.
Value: 110 (mph)
